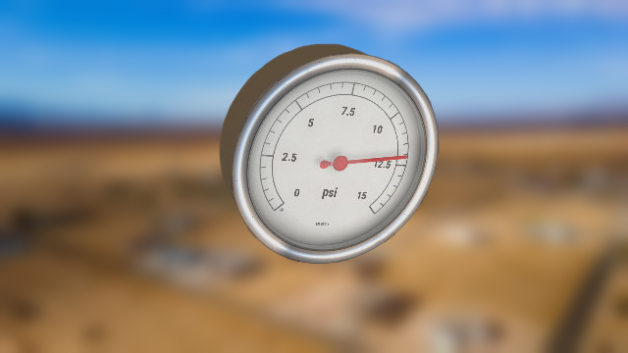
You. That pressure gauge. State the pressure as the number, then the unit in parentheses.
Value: 12 (psi)
